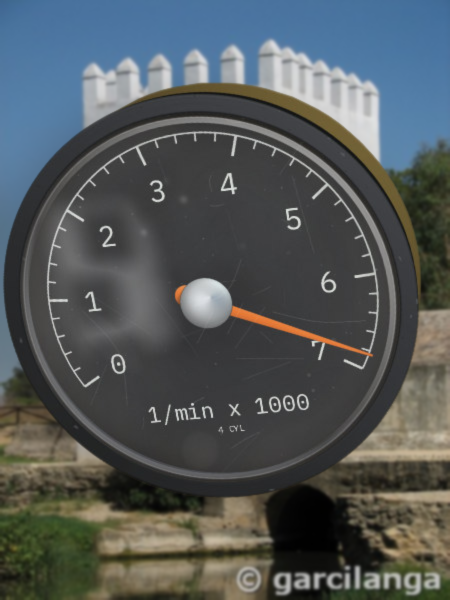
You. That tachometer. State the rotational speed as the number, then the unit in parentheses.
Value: 6800 (rpm)
